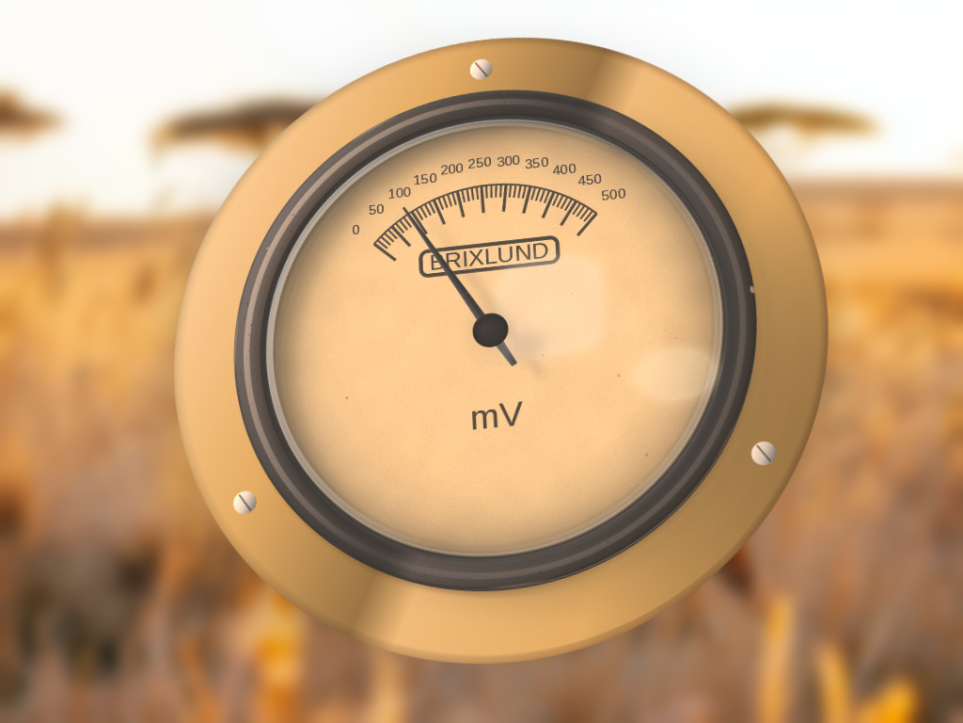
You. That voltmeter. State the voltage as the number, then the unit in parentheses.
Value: 90 (mV)
